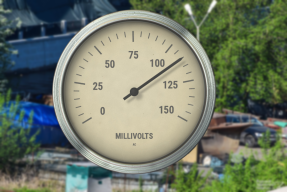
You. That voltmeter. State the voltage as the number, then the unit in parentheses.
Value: 110 (mV)
